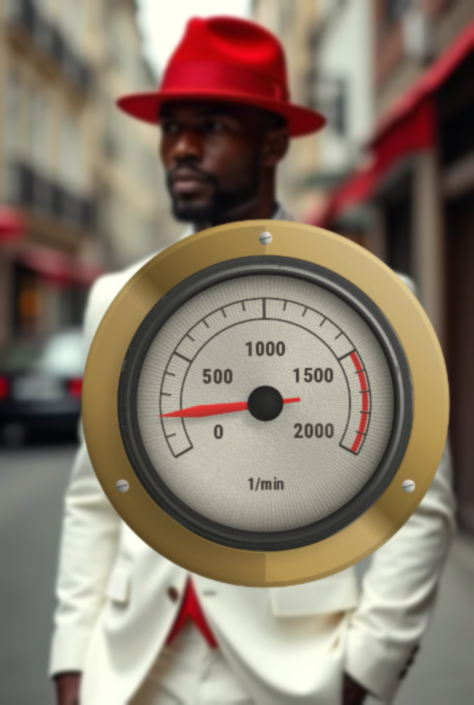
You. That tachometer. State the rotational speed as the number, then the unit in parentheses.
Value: 200 (rpm)
